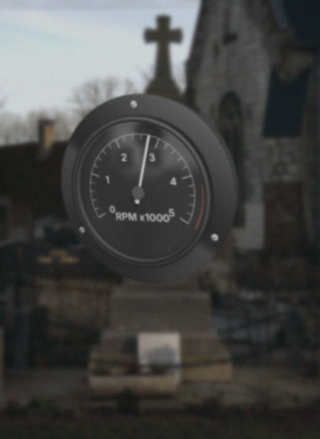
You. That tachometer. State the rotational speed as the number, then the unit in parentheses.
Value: 2800 (rpm)
